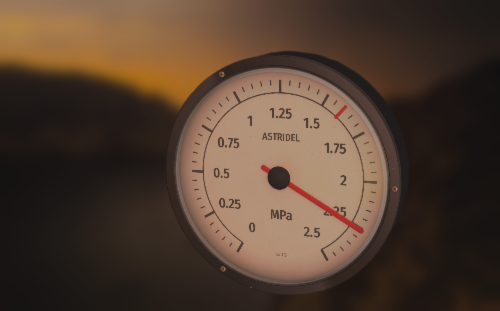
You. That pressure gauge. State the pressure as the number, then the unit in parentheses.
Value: 2.25 (MPa)
